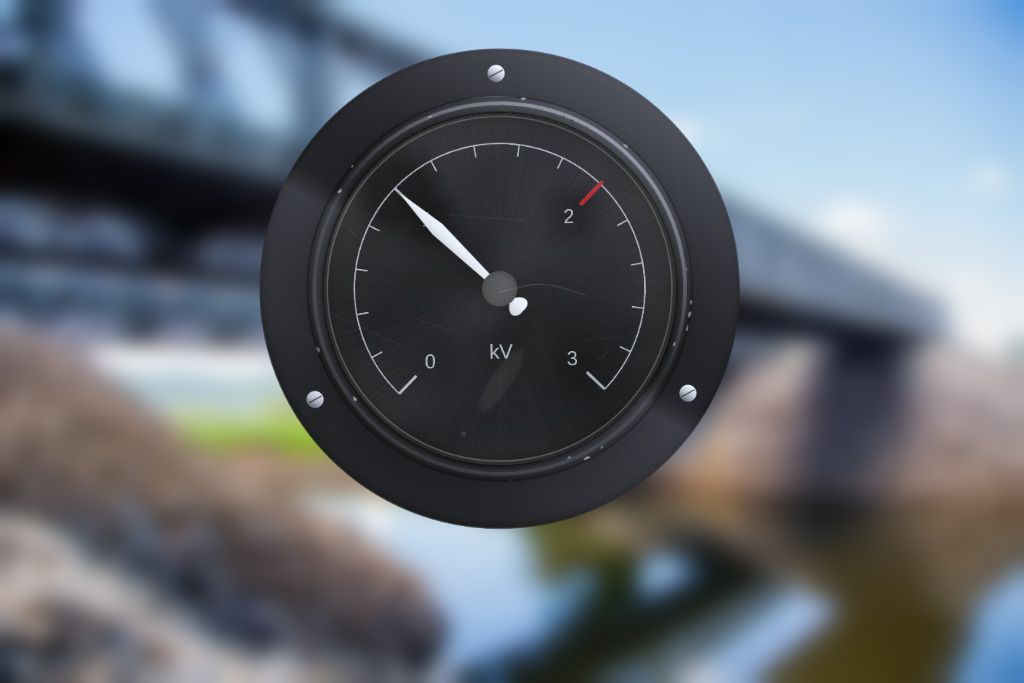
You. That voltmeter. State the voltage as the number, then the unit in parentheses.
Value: 1 (kV)
